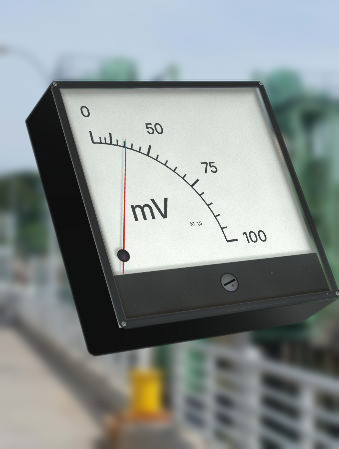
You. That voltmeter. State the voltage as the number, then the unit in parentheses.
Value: 35 (mV)
